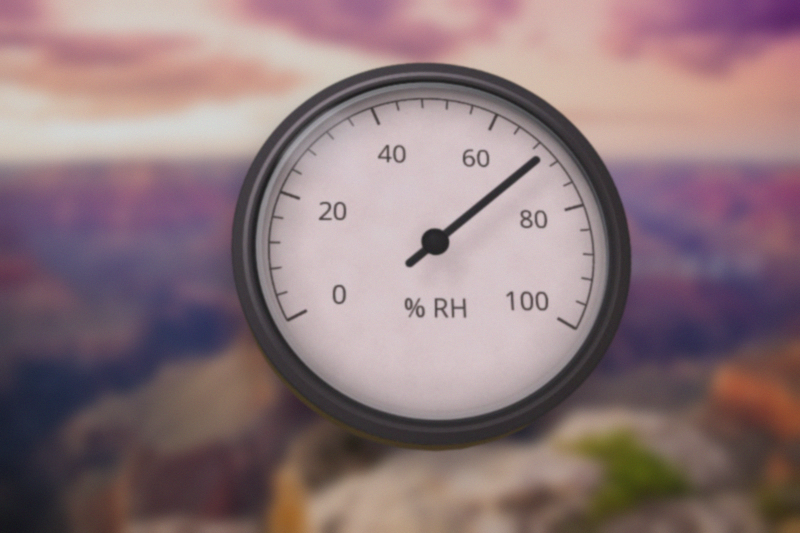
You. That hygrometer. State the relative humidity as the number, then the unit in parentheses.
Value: 70 (%)
